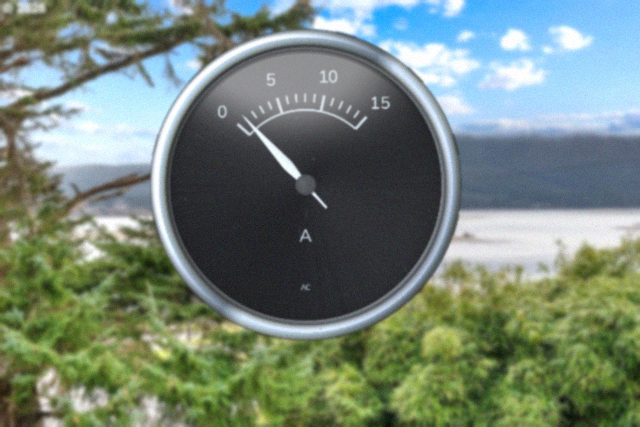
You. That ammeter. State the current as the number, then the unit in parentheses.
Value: 1 (A)
